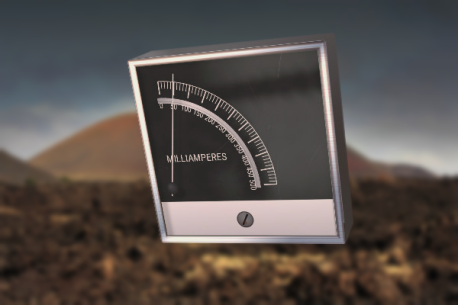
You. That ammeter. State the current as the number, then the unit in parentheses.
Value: 50 (mA)
